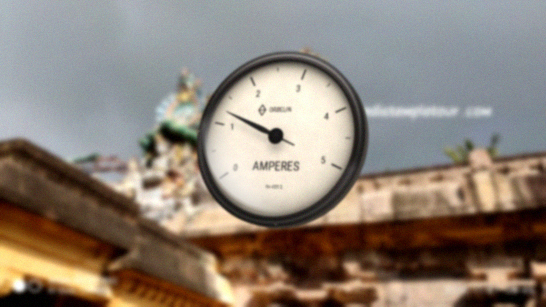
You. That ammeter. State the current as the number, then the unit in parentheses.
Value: 1.25 (A)
